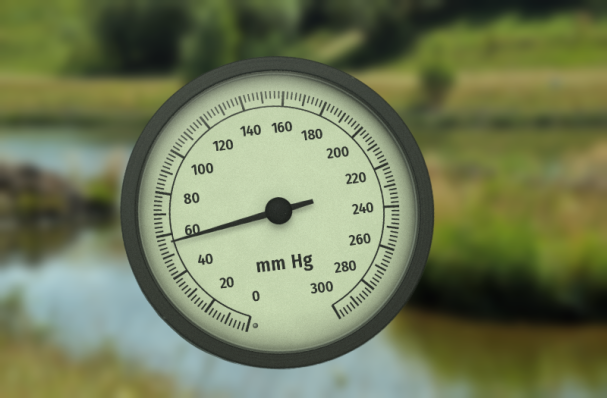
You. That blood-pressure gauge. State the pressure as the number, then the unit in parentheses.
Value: 56 (mmHg)
